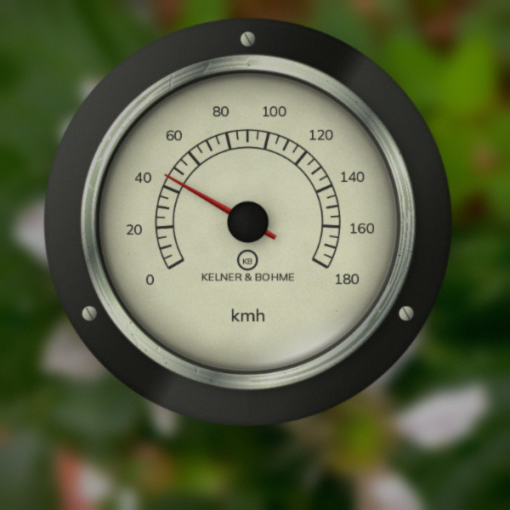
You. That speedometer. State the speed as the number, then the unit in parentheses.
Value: 45 (km/h)
